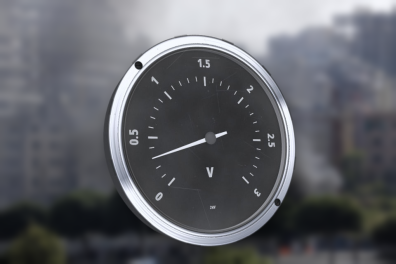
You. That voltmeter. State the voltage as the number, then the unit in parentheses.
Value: 0.3 (V)
